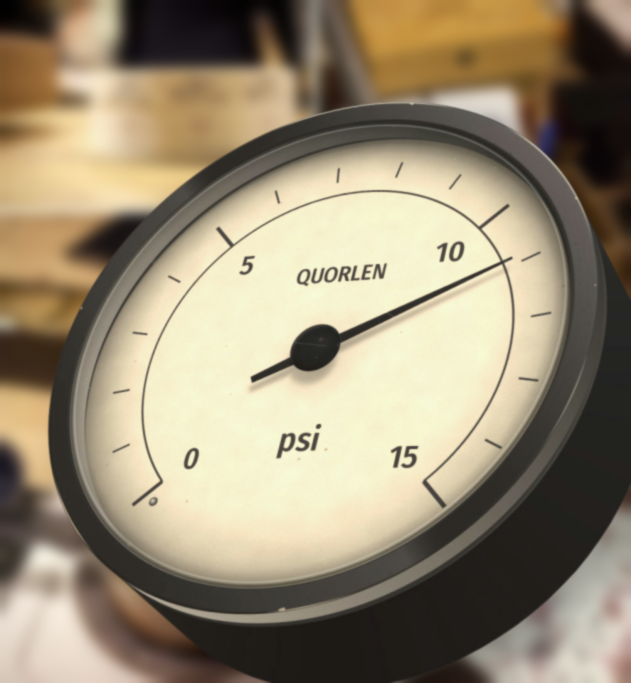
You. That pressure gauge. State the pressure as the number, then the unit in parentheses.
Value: 11 (psi)
